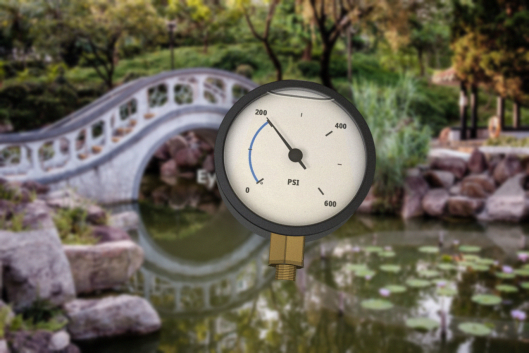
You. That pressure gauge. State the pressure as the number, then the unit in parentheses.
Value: 200 (psi)
